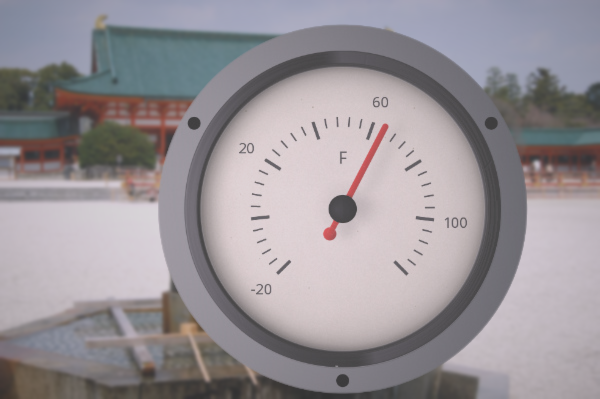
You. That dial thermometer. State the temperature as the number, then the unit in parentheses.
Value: 64 (°F)
